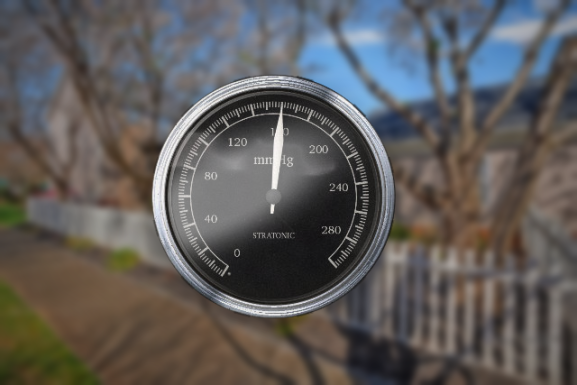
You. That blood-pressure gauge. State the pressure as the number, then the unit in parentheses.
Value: 160 (mmHg)
